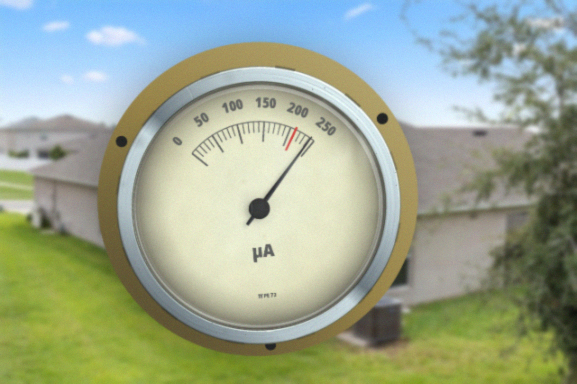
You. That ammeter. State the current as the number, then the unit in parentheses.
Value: 240 (µA)
